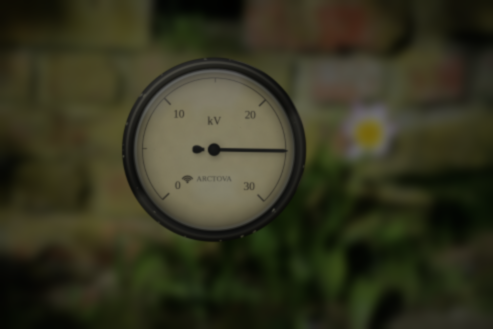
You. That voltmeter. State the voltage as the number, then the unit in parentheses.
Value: 25 (kV)
